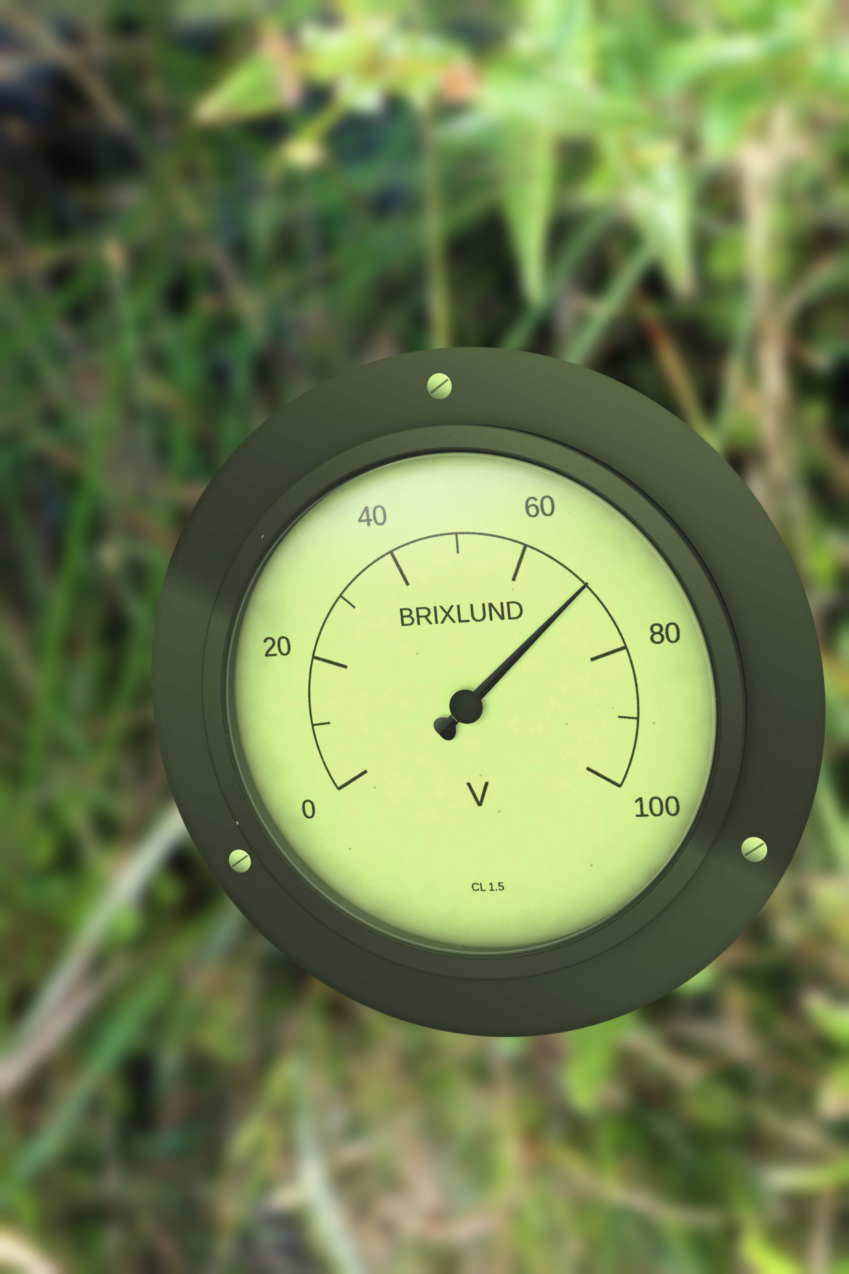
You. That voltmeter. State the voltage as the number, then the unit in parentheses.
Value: 70 (V)
